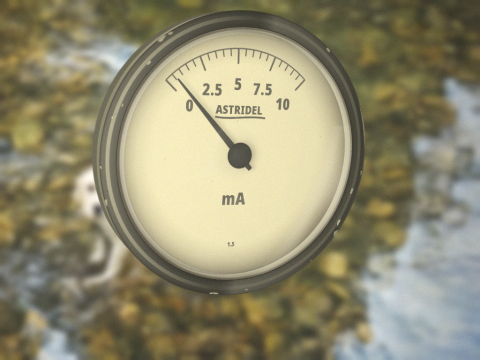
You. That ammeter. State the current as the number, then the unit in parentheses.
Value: 0.5 (mA)
